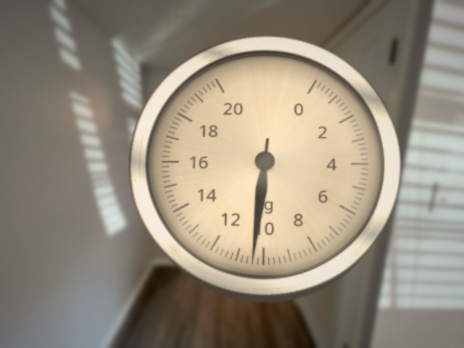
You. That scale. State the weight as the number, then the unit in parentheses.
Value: 10.4 (kg)
